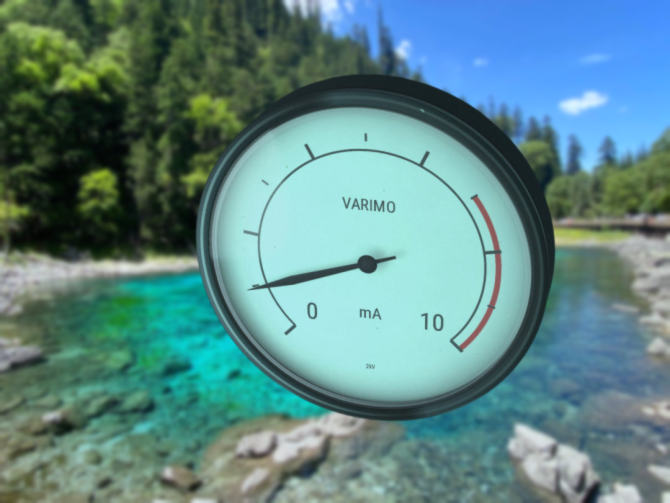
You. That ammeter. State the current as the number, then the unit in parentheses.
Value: 1 (mA)
